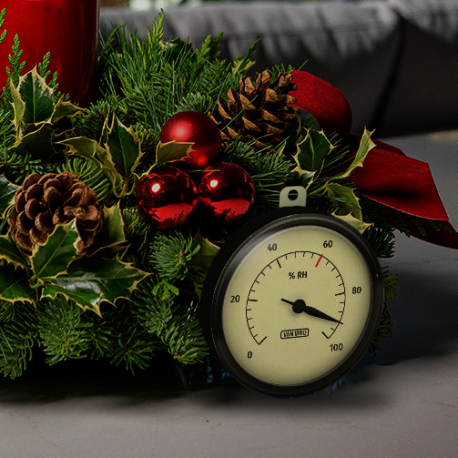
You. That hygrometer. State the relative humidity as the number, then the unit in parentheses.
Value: 92 (%)
